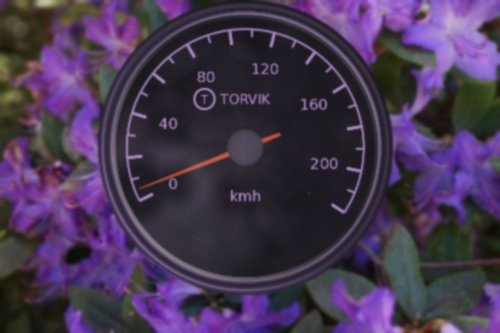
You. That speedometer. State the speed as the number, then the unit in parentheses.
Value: 5 (km/h)
